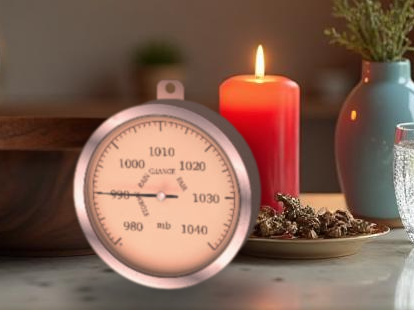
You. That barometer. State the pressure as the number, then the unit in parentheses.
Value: 990 (mbar)
